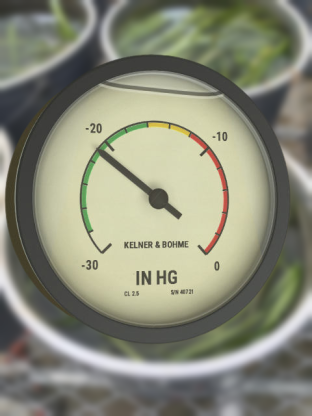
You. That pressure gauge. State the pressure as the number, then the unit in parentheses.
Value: -21 (inHg)
